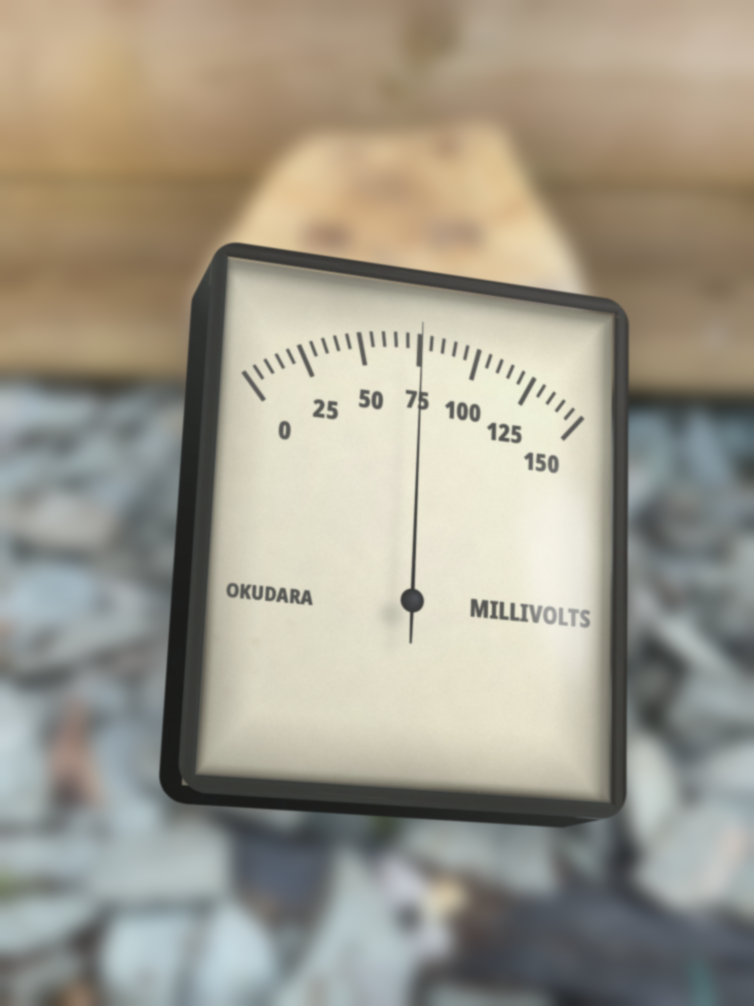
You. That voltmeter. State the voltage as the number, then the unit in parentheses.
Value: 75 (mV)
